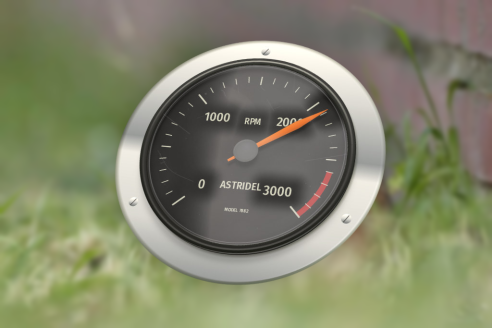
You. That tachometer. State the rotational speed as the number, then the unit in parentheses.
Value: 2100 (rpm)
